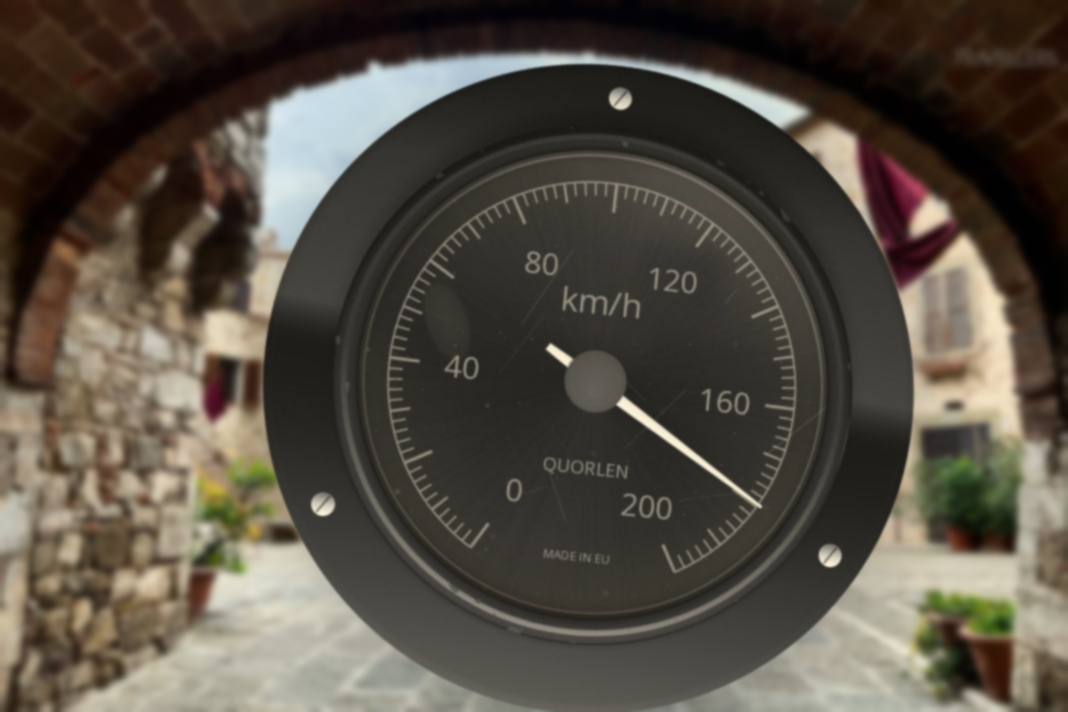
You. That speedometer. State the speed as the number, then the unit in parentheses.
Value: 180 (km/h)
